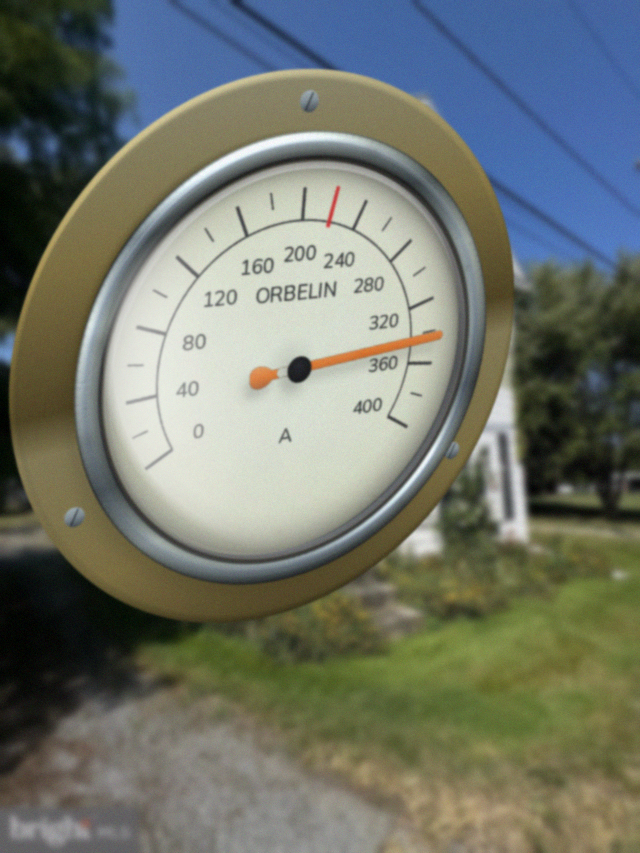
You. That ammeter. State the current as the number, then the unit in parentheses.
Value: 340 (A)
